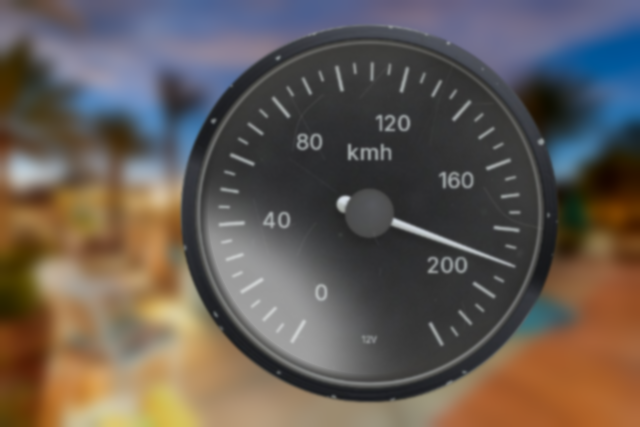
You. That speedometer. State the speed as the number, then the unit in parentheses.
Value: 190 (km/h)
